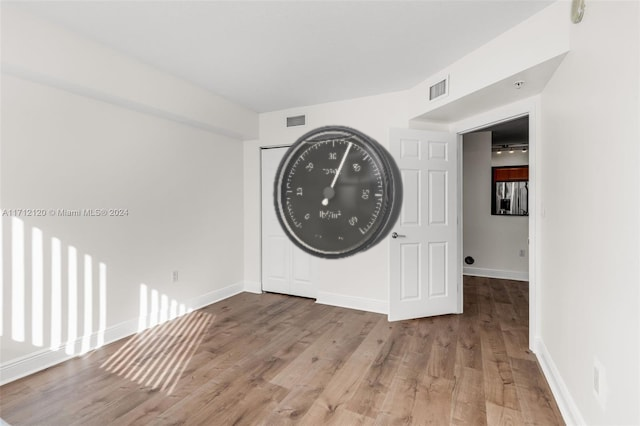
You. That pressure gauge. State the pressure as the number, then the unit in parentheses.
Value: 35 (psi)
